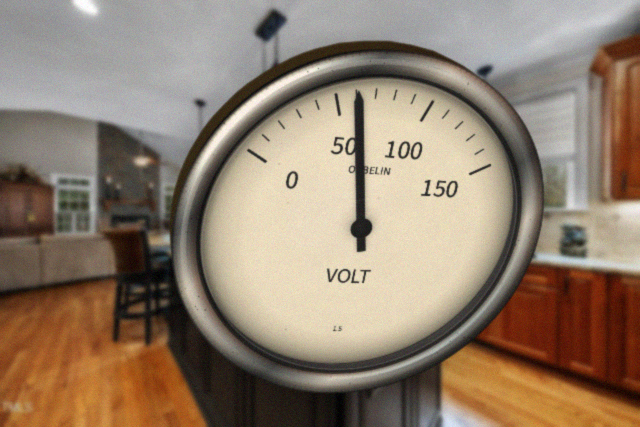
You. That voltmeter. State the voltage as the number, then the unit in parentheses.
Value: 60 (V)
